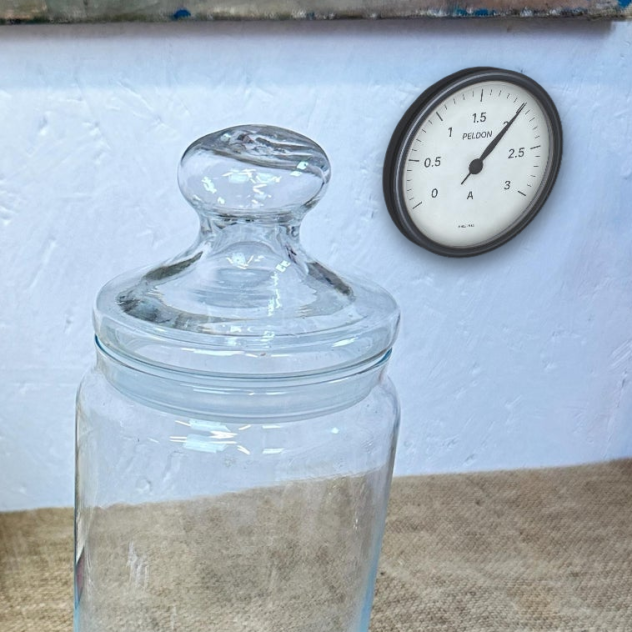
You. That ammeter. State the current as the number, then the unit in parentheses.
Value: 2 (A)
